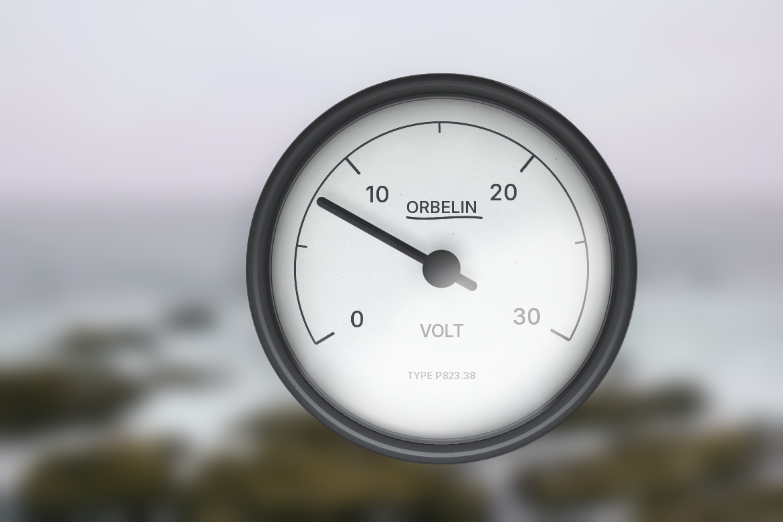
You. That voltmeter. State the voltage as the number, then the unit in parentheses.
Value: 7.5 (V)
